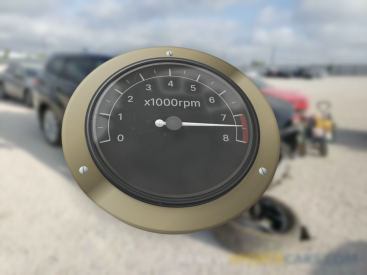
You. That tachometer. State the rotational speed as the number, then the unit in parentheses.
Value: 7500 (rpm)
